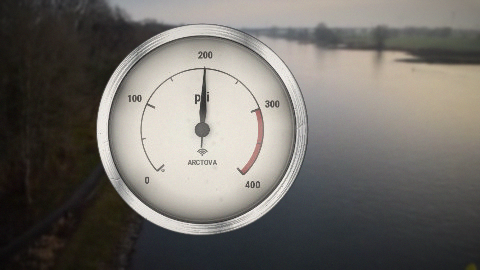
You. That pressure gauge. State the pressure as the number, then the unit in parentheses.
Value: 200 (psi)
